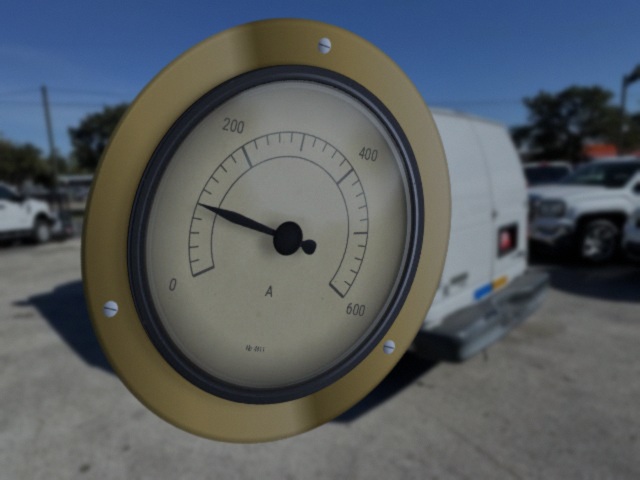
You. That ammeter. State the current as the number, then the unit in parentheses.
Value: 100 (A)
